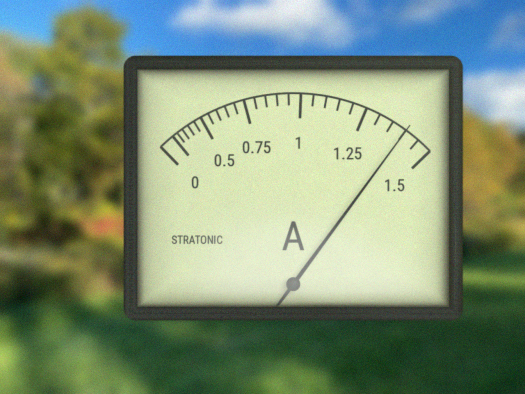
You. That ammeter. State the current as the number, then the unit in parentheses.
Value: 1.4 (A)
